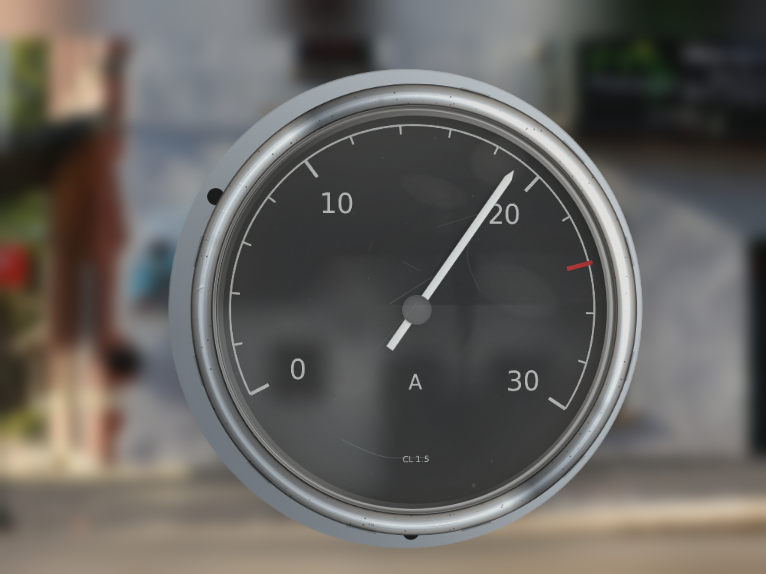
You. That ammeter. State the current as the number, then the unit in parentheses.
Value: 19 (A)
